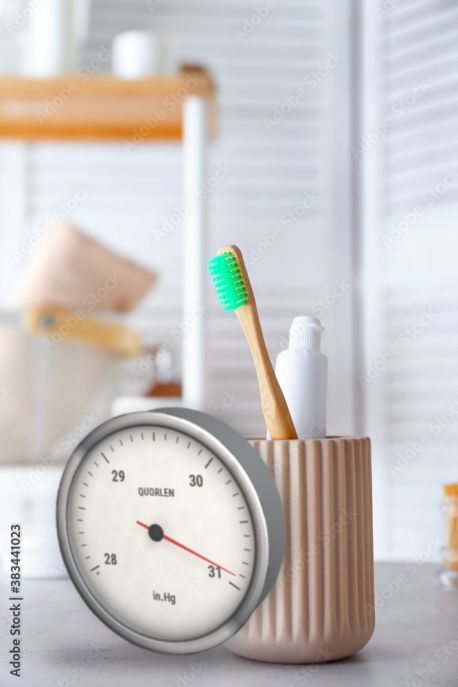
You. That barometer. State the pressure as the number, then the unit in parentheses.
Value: 30.9 (inHg)
